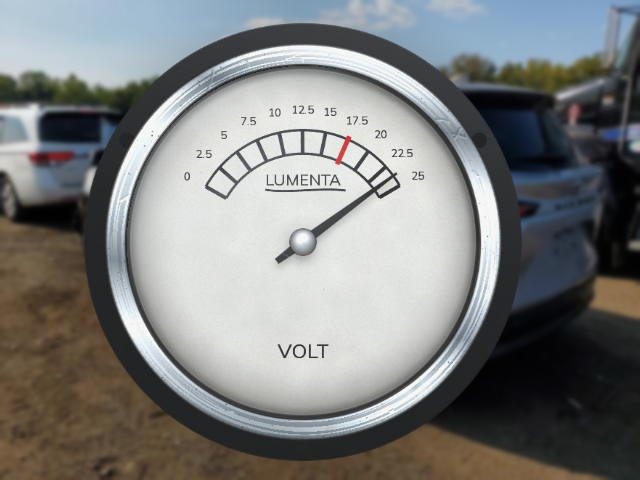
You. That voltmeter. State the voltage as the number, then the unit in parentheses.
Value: 23.75 (V)
